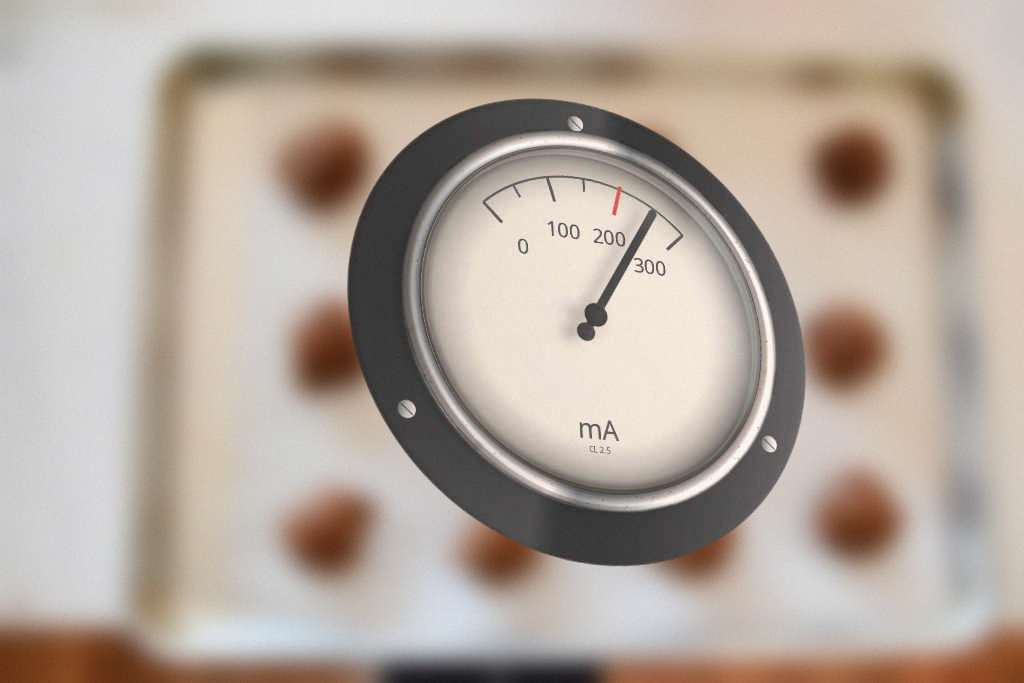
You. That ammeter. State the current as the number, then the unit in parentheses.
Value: 250 (mA)
